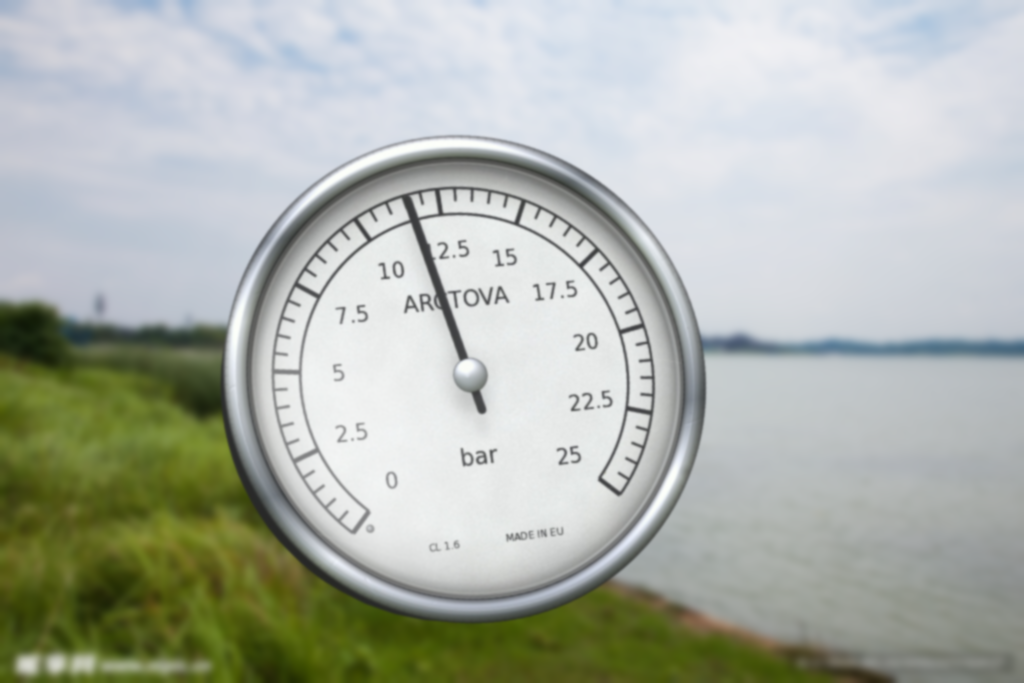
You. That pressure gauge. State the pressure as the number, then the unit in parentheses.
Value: 11.5 (bar)
